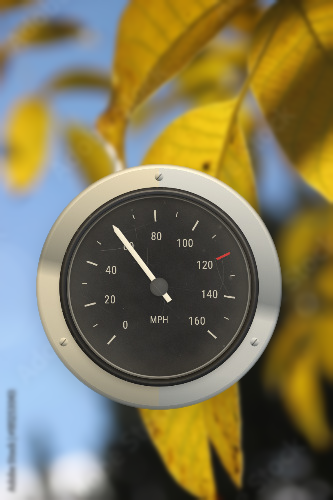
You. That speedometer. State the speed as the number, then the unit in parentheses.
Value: 60 (mph)
